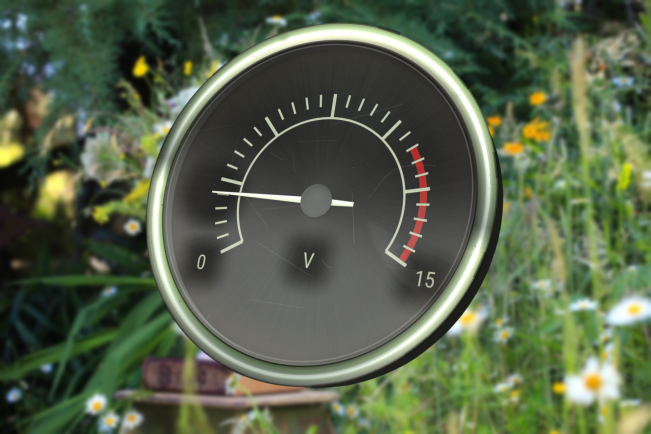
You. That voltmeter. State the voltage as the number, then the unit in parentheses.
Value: 2 (V)
